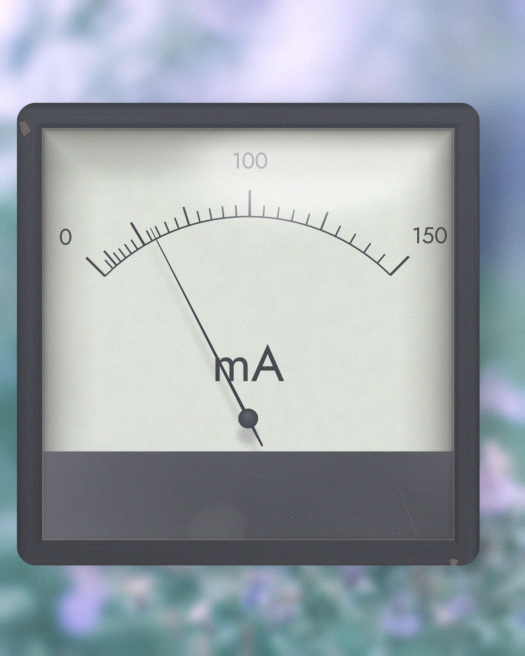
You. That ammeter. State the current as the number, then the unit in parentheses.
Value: 57.5 (mA)
